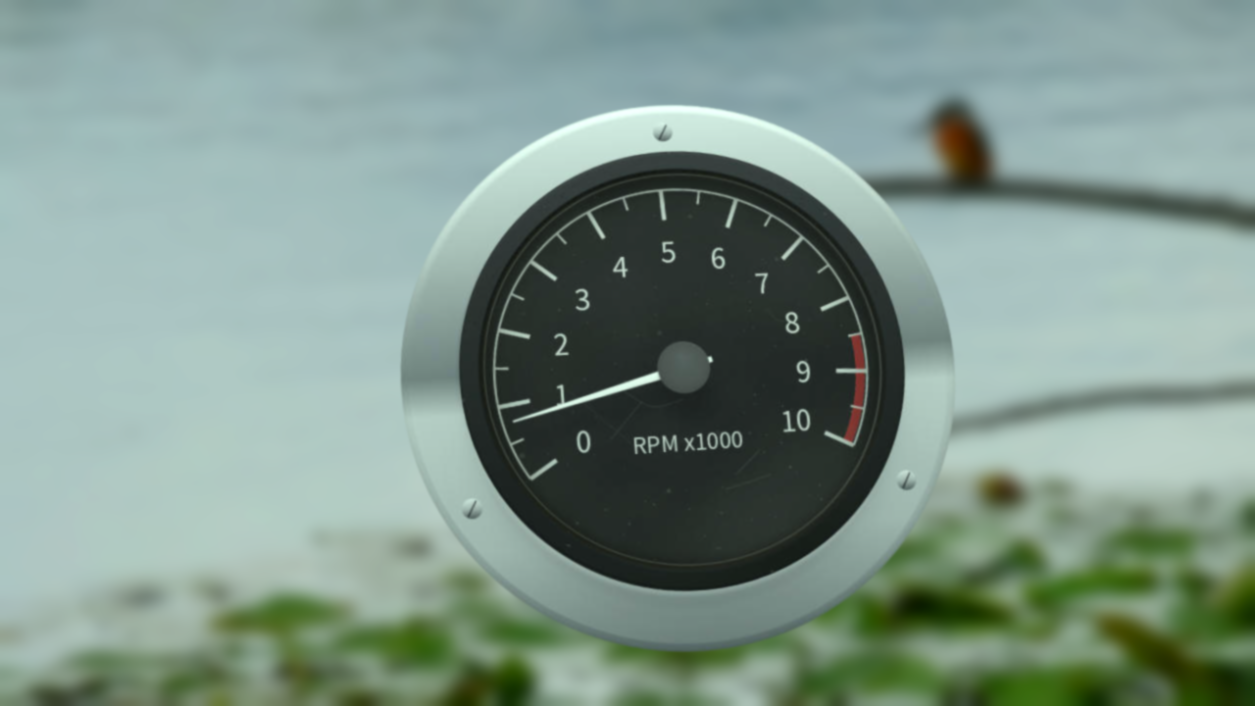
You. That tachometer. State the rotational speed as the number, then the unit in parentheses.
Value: 750 (rpm)
